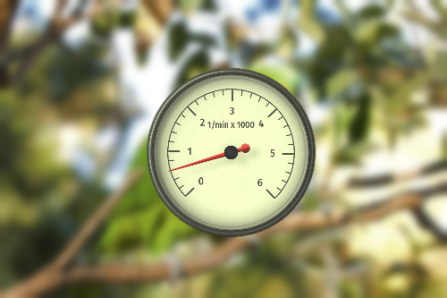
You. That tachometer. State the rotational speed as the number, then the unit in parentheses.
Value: 600 (rpm)
